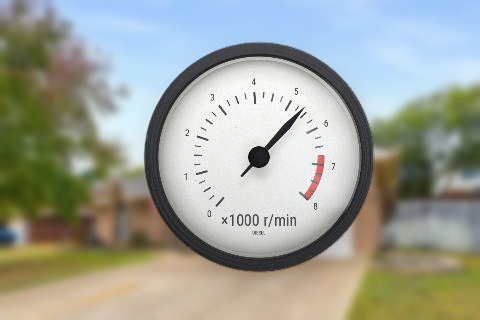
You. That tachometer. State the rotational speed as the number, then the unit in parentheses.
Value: 5375 (rpm)
